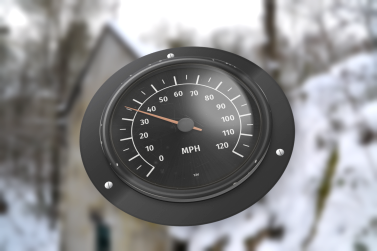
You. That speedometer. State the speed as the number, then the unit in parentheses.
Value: 35 (mph)
